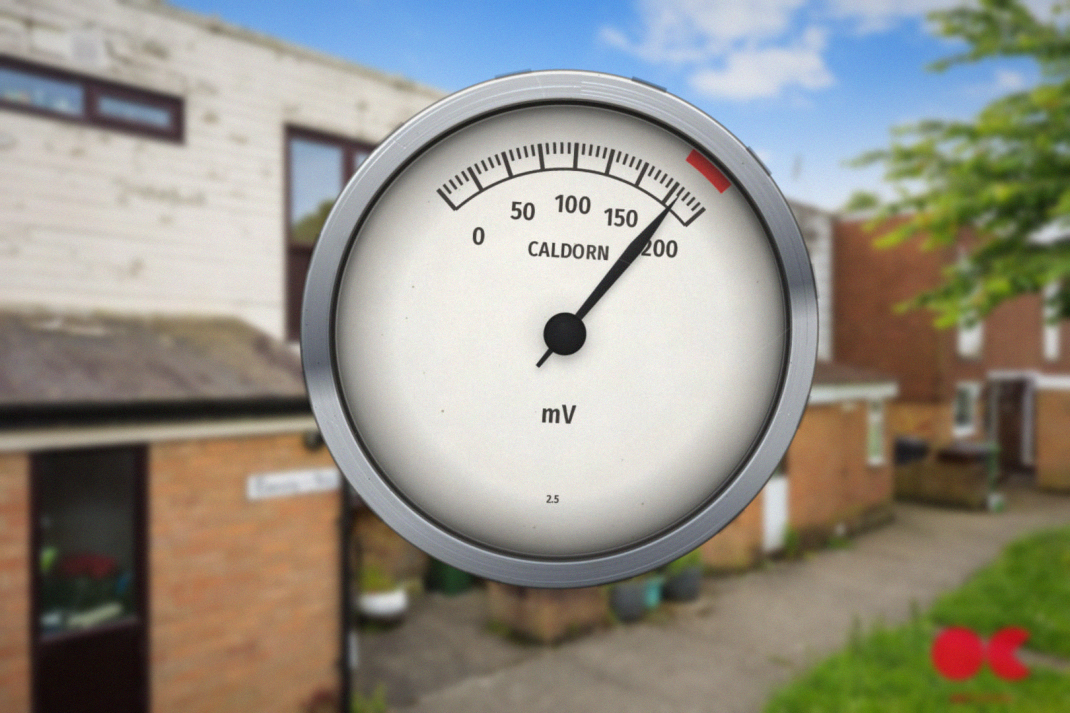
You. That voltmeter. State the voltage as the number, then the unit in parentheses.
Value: 180 (mV)
